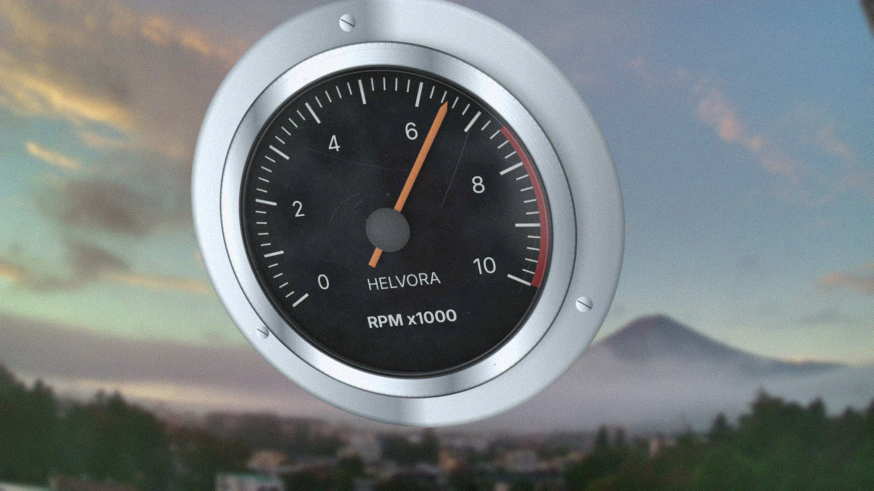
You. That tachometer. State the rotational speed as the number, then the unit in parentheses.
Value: 6500 (rpm)
